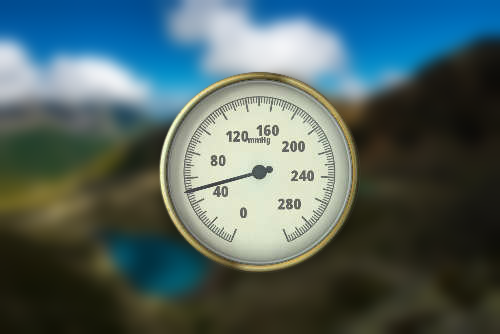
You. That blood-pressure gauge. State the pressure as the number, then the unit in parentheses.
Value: 50 (mmHg)
